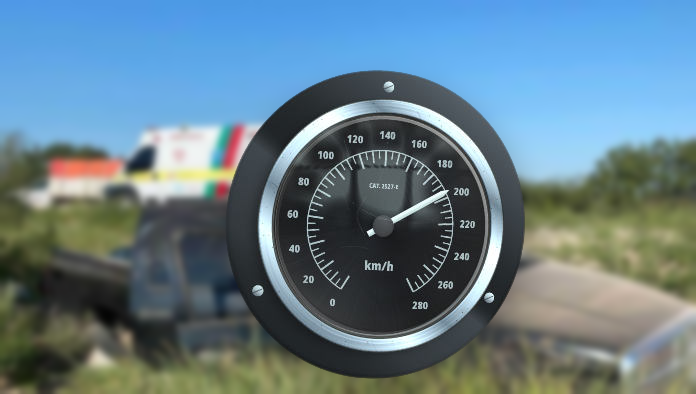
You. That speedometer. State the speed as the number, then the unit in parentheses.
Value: 195 (km/h)
